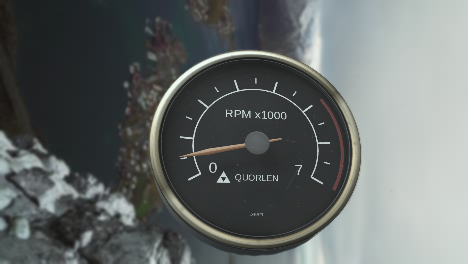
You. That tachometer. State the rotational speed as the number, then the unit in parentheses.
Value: 500 (rpm)
